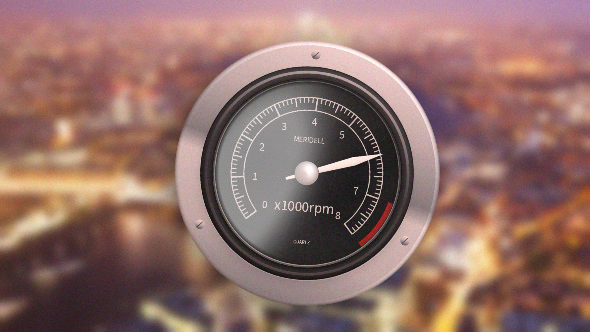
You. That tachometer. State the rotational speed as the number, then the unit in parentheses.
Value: 6000 (rpm)
